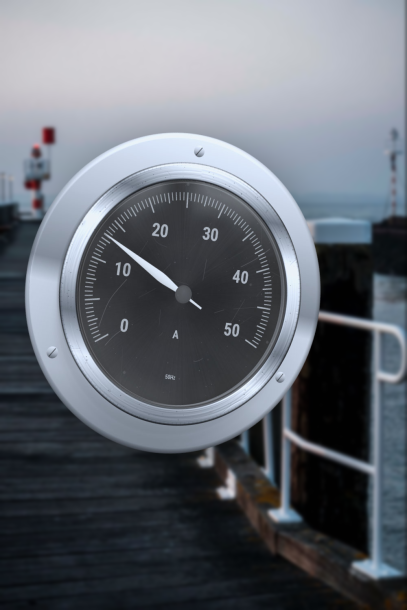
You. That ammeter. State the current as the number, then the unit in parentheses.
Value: 13 (A)
